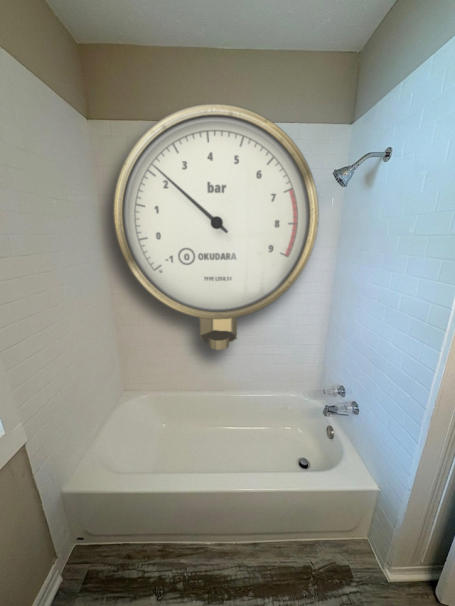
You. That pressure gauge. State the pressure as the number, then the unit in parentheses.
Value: 2.2 (bar)
